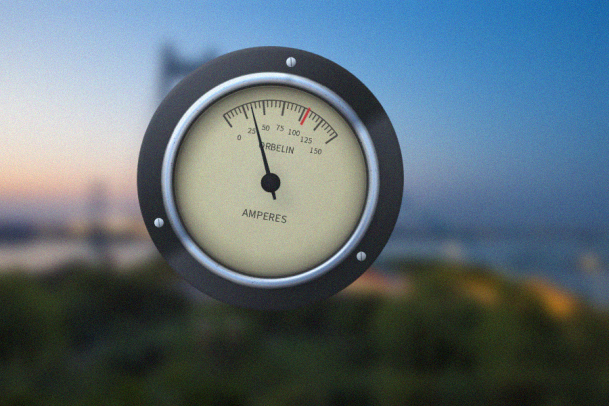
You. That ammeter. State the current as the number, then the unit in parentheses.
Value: 35 (A)
